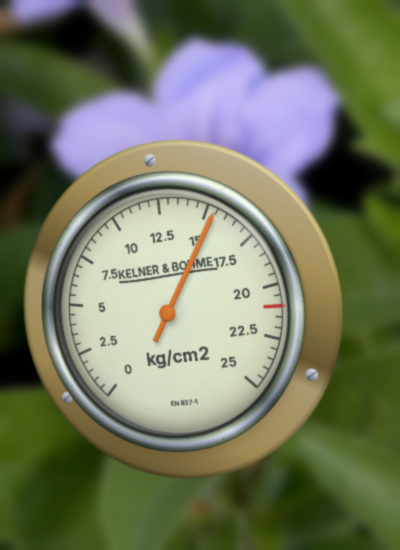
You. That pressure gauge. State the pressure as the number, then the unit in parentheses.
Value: 15.5 (kg/cm²)
